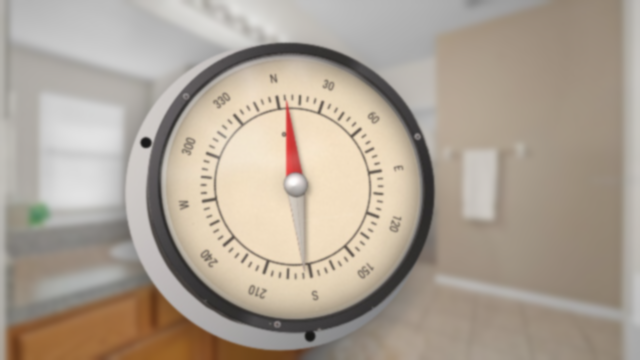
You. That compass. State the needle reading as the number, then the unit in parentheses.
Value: 5 (°)
